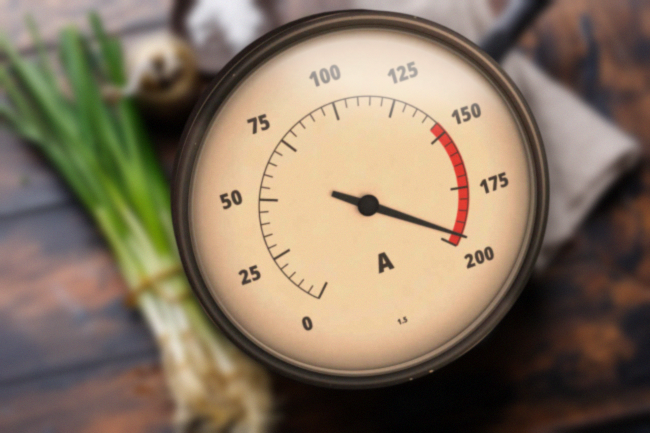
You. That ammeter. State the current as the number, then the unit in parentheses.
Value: 195 (A)
